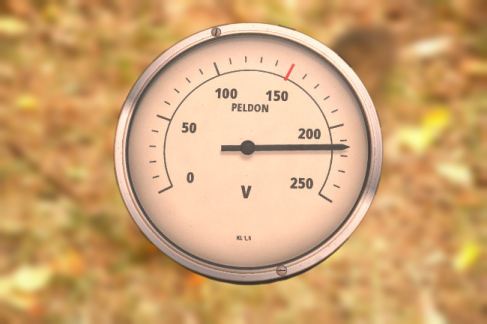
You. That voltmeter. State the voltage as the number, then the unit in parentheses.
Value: 215 (V)
